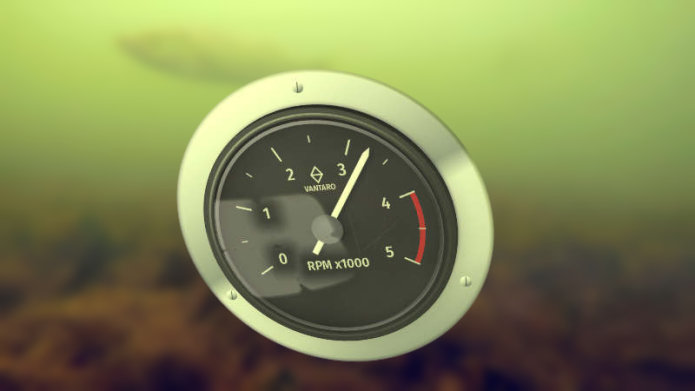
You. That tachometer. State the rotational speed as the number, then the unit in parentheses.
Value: 3250 (rpm)
